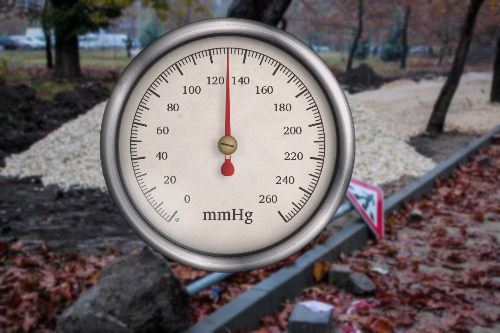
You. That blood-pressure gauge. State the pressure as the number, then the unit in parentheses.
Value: 130 (mmHg)
